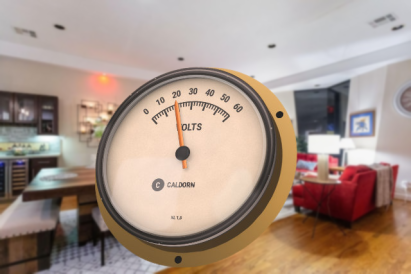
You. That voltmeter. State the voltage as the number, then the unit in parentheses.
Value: 20 (V)
